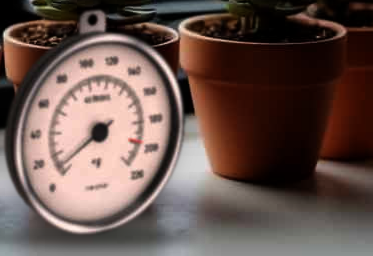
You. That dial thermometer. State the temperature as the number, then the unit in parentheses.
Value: 10 (°F)
